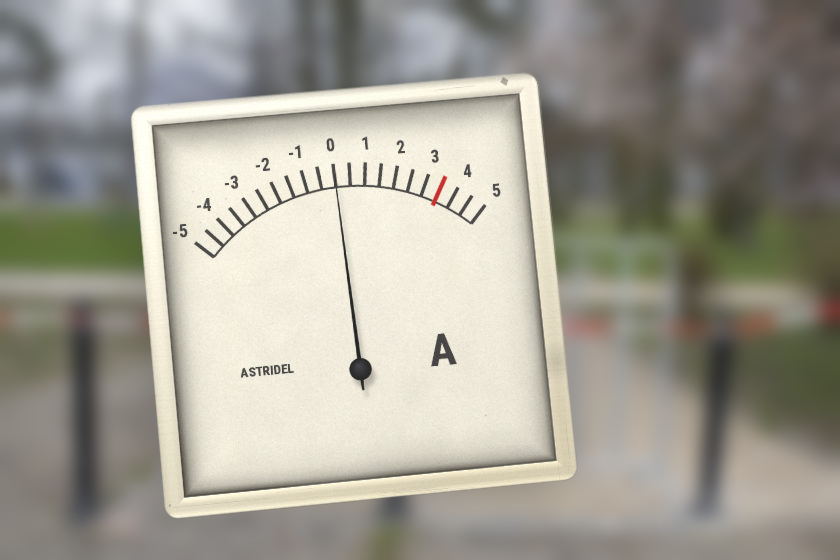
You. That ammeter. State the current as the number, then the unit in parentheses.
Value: 0 (A)
